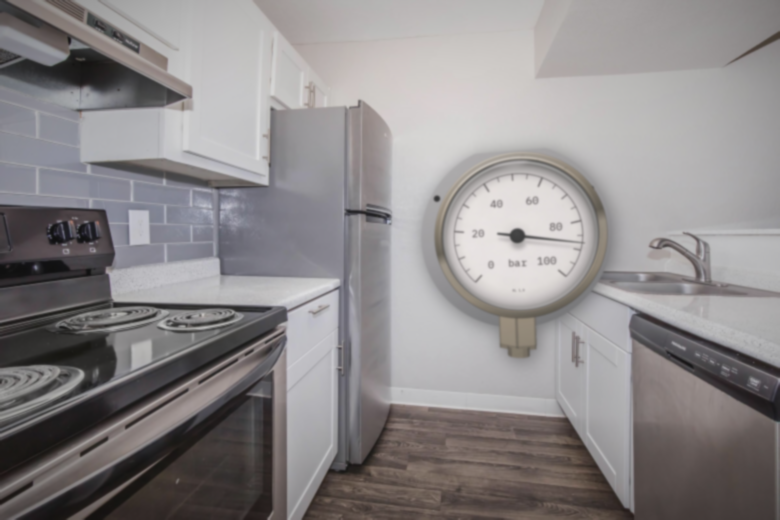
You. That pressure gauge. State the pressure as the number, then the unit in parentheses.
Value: 87.5 (bar)
